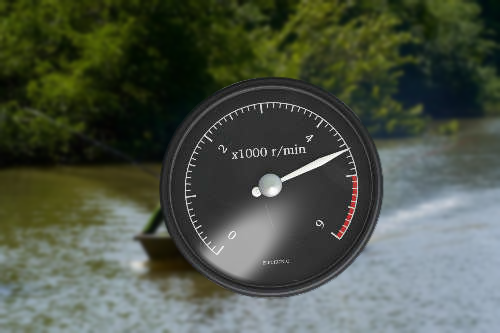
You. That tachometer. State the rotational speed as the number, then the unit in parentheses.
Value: 4600 (rpm)
